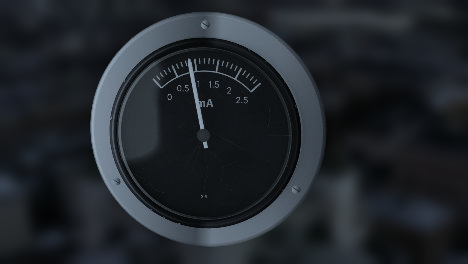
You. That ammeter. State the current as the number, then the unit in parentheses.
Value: 0.9 (mA)
